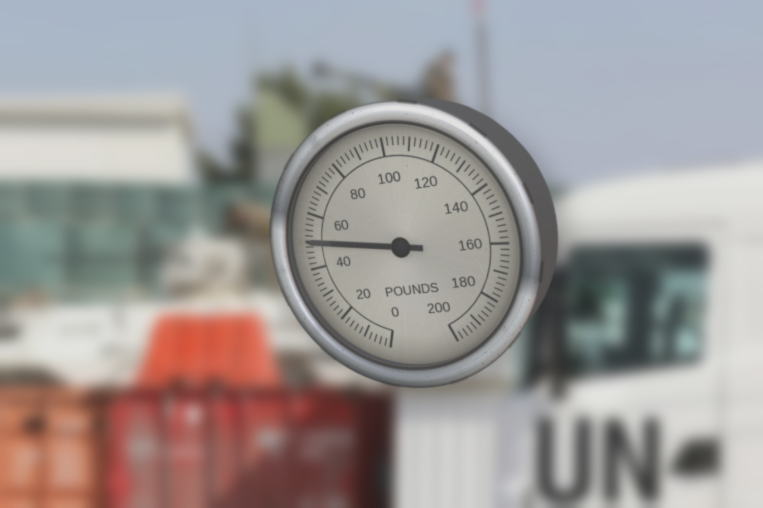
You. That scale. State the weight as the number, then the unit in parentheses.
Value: 50 (lb)
